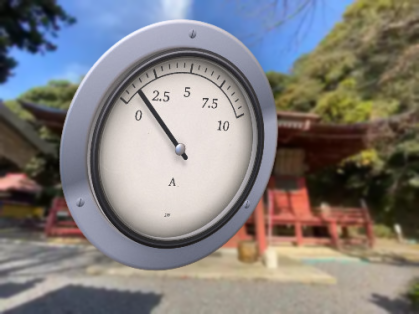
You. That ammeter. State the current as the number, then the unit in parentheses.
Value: 1 (A)
